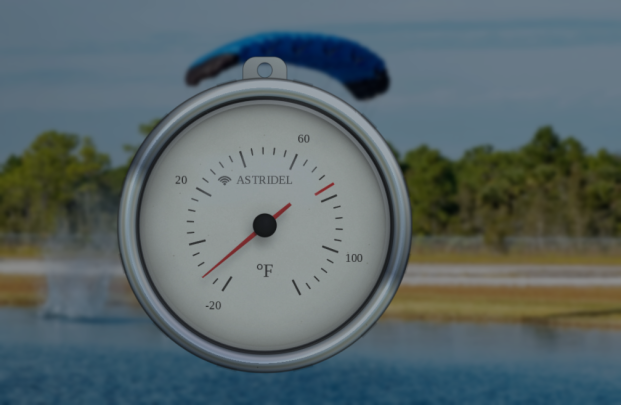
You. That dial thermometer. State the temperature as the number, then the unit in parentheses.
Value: -12 (°F)
